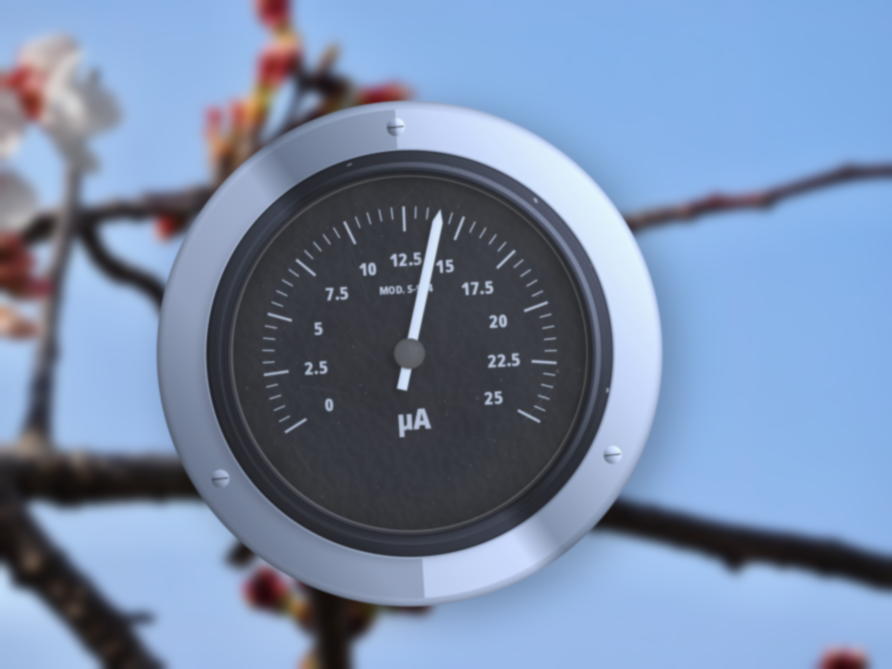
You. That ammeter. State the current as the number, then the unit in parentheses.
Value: 14 (µA)
